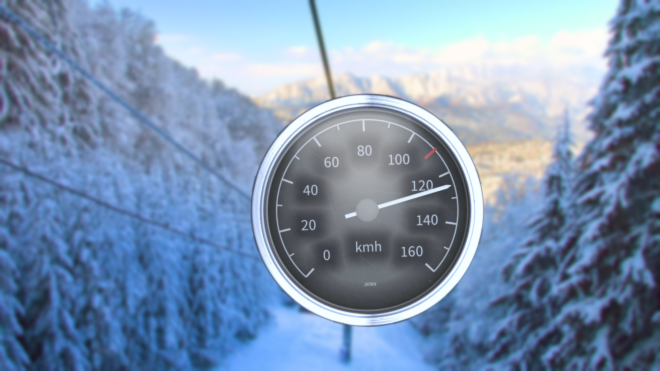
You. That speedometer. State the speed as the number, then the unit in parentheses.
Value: 125 (km/h)
